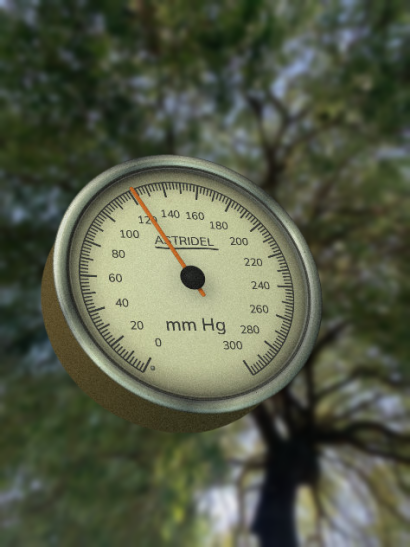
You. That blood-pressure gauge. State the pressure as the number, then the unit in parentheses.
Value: 120 (mmHg)
